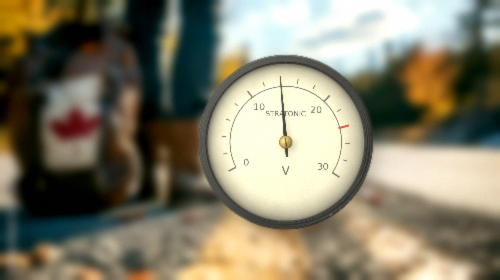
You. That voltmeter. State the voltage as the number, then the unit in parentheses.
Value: 14 (V)
